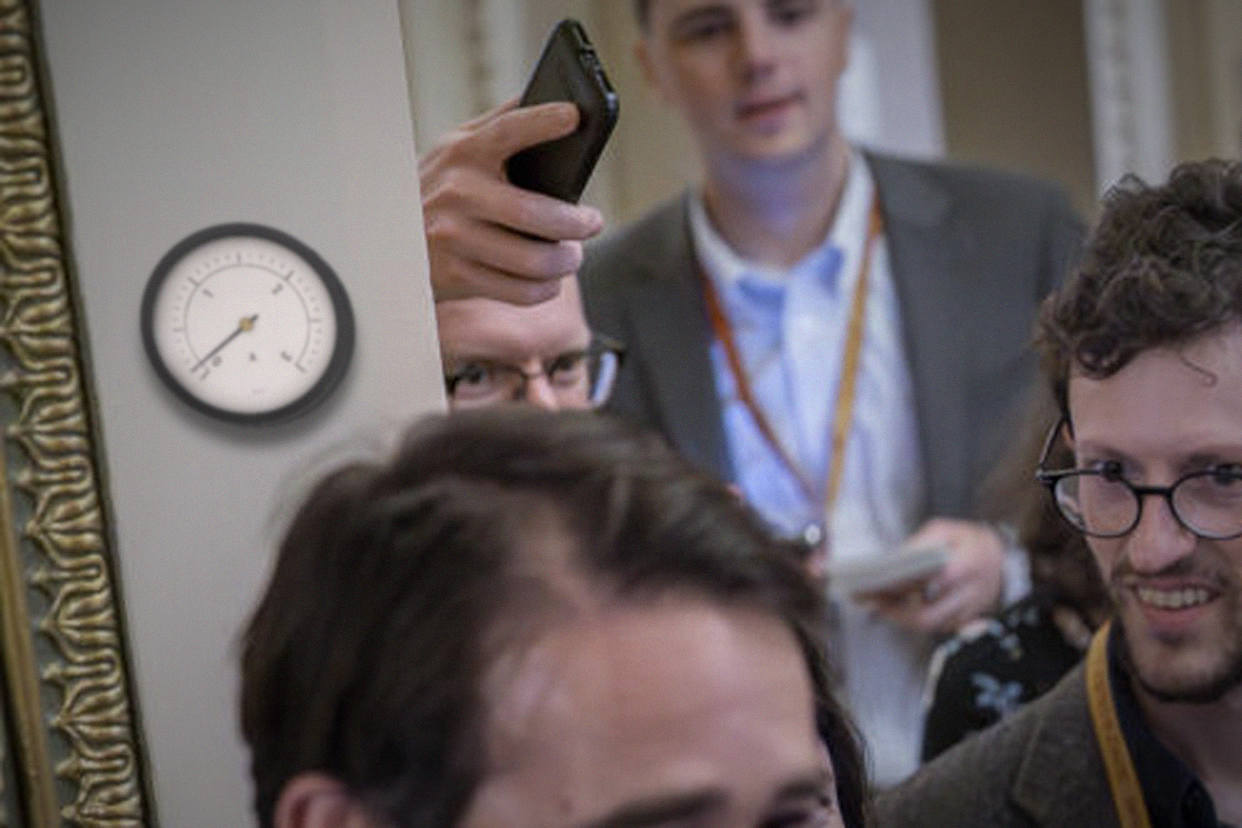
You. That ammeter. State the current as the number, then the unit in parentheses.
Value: 0.1 (A)
